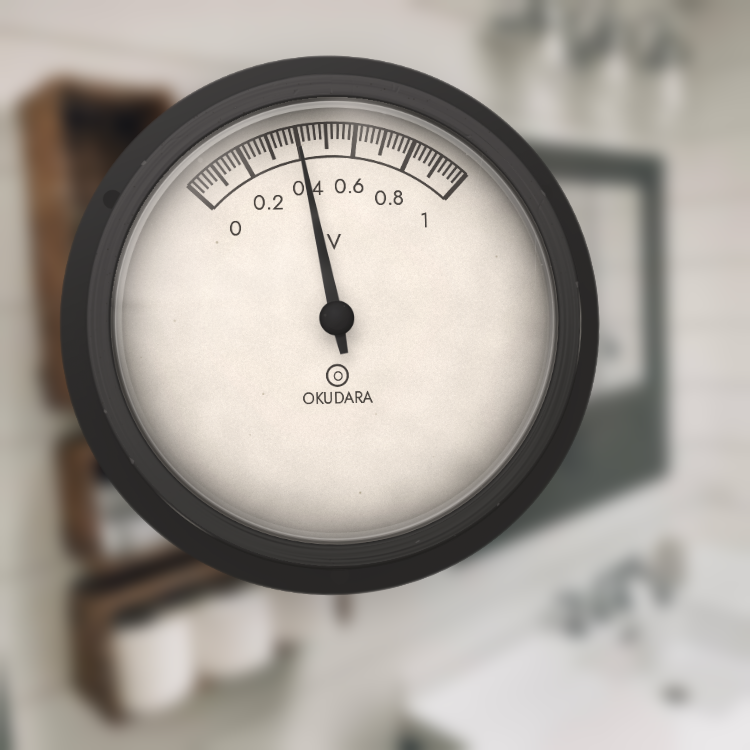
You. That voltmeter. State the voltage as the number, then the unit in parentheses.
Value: 0.4 (V)
